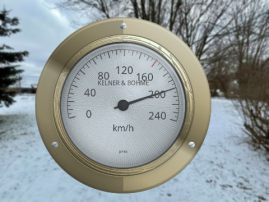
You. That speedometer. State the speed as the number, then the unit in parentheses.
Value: 200 (km/h)
